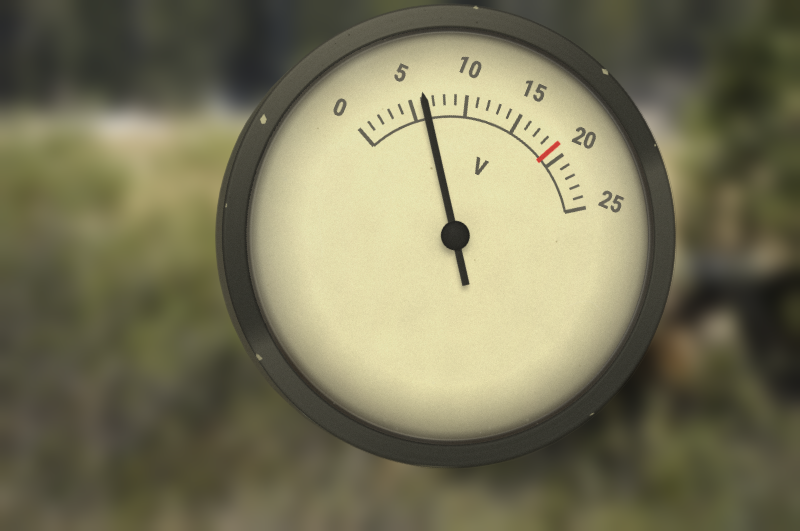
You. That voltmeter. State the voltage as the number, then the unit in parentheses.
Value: 6 (V)
